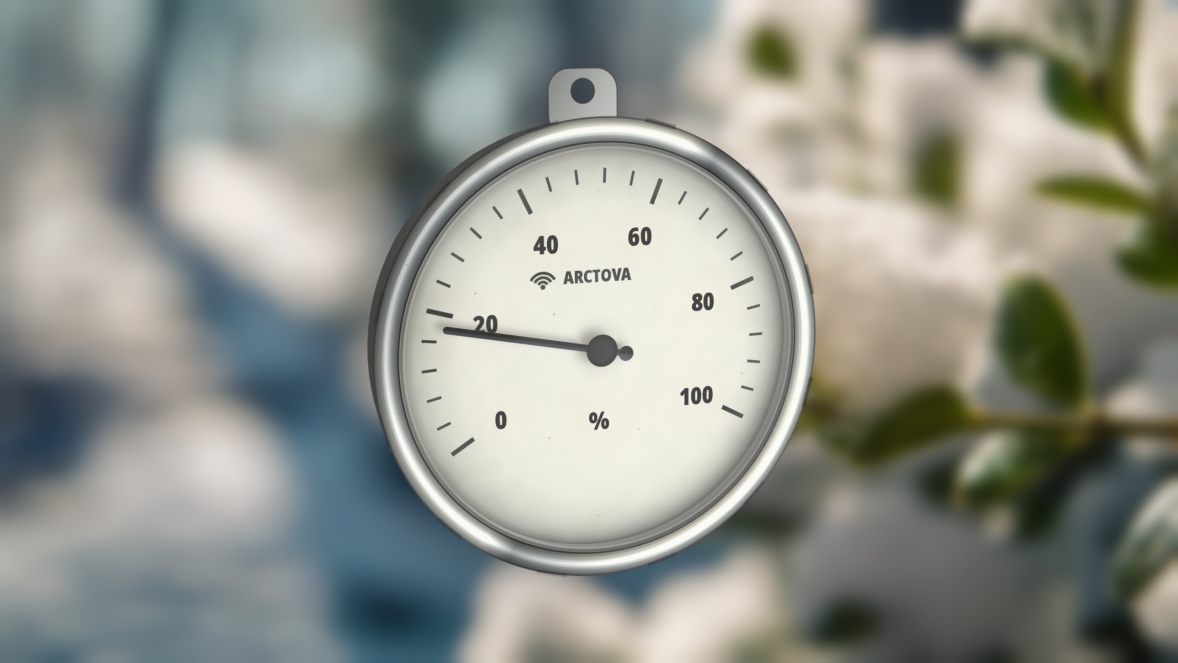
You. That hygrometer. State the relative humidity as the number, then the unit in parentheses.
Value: 18 (%)
